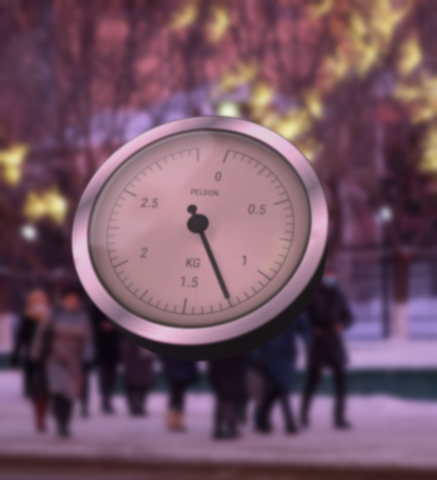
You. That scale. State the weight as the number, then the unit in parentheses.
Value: 1.25 (kg)
